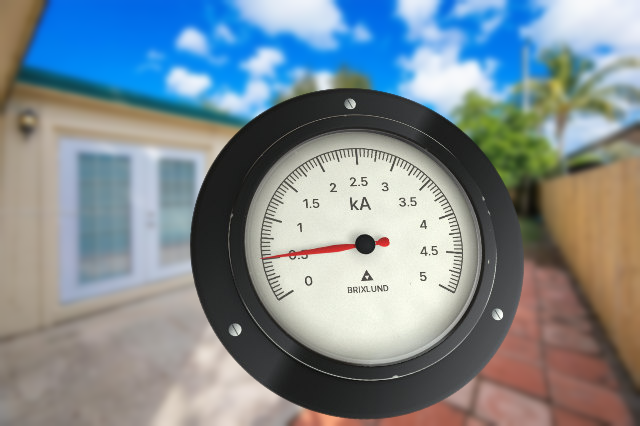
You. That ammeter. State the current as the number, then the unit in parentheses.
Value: 0.5 (kA)
